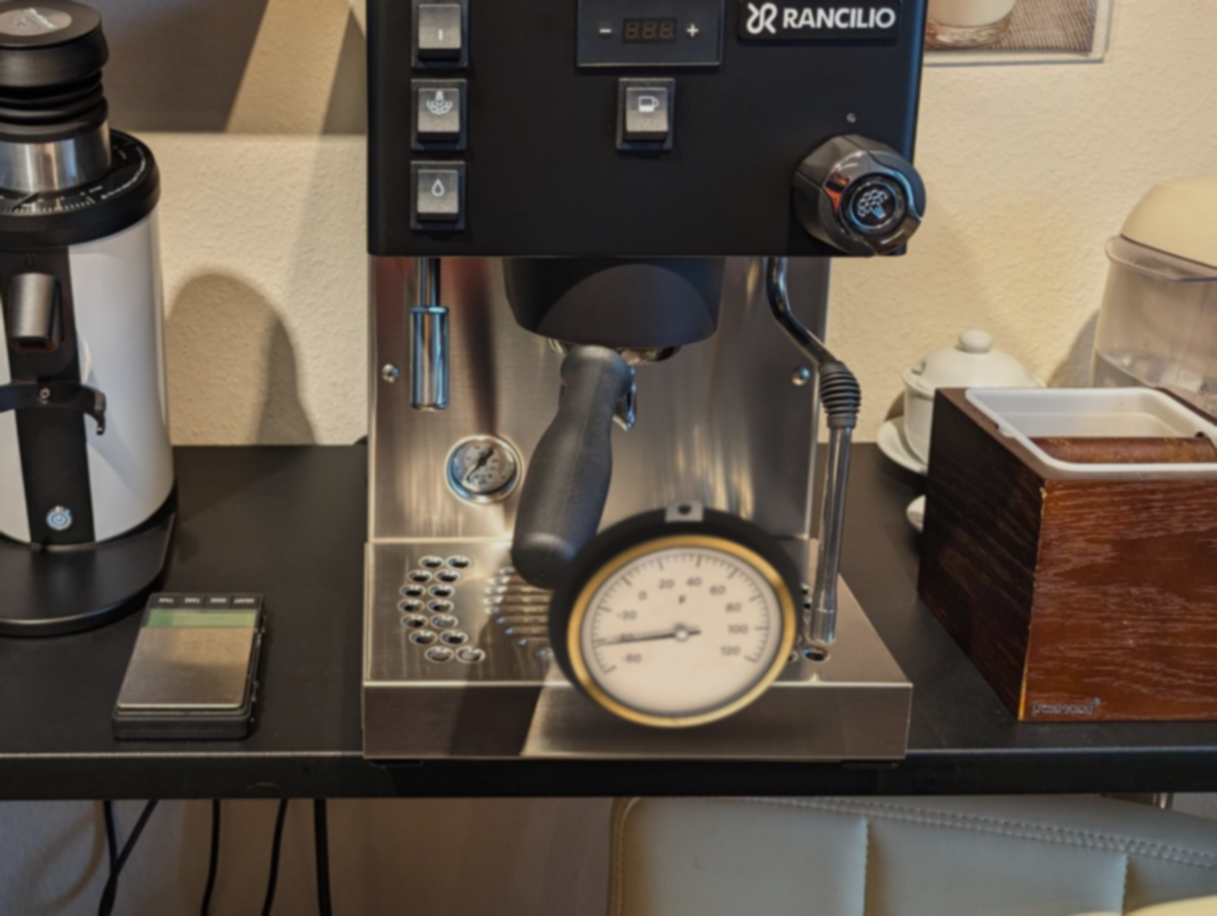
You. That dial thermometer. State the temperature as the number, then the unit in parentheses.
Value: -40 (°F)
